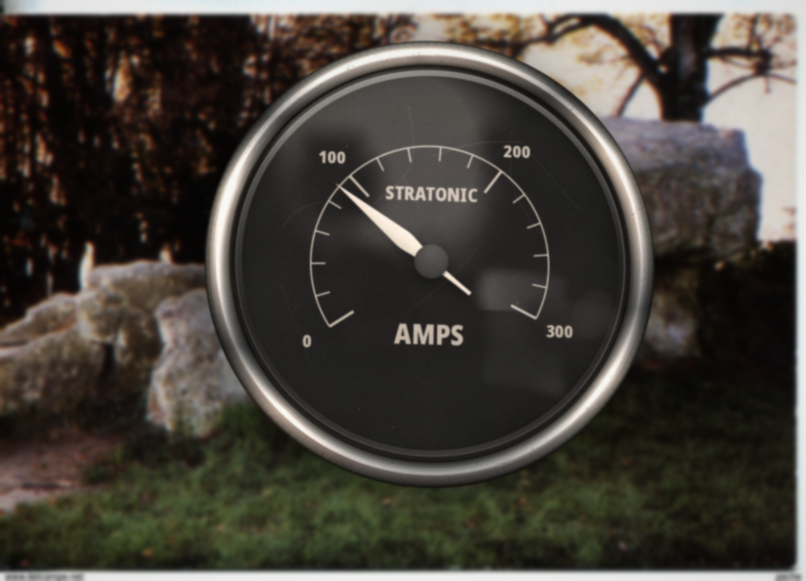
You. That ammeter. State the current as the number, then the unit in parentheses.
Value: 90 (A)
